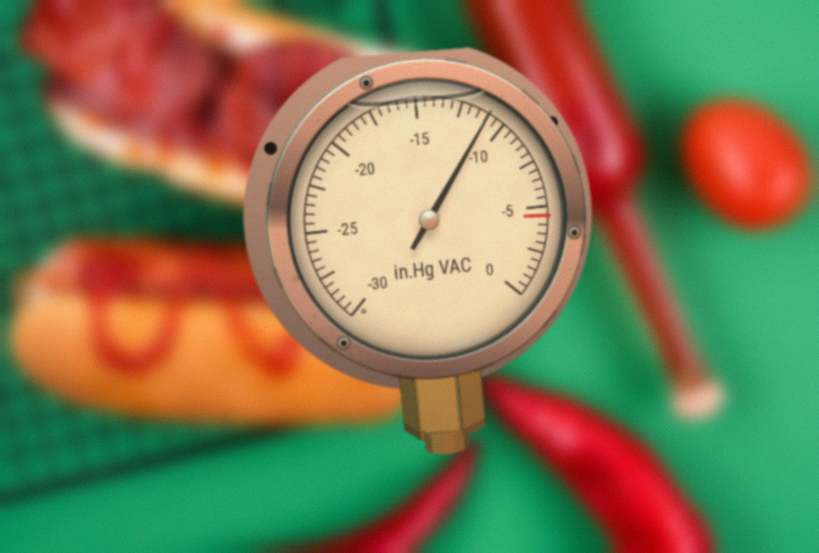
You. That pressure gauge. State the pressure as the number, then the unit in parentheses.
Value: -11 (inHg)
